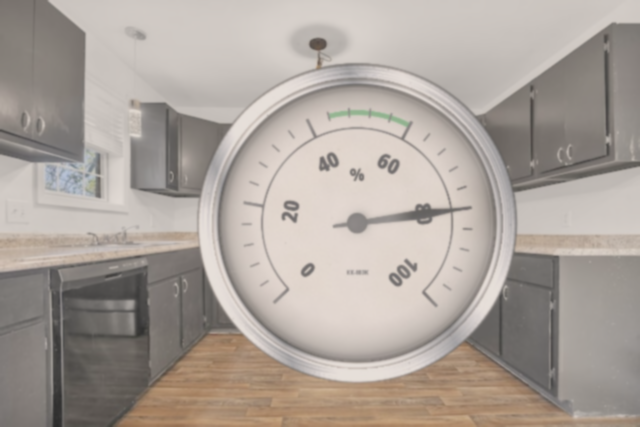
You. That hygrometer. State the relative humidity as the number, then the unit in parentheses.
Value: 80 (%)
